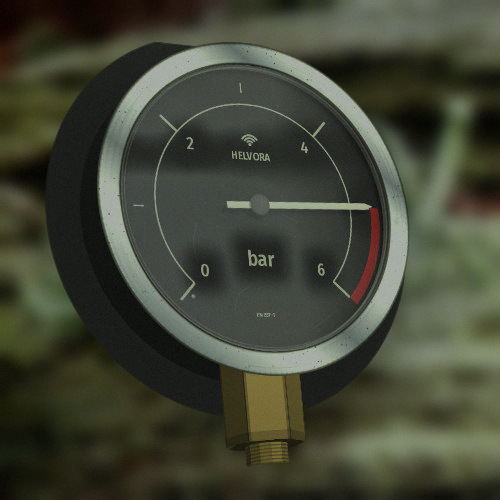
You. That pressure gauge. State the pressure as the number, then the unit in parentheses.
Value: 5 (bar)
